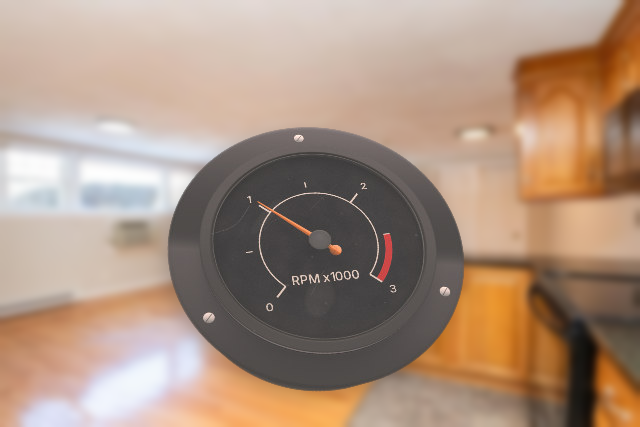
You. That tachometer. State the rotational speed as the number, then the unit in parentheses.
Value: 1000 (rpm)
